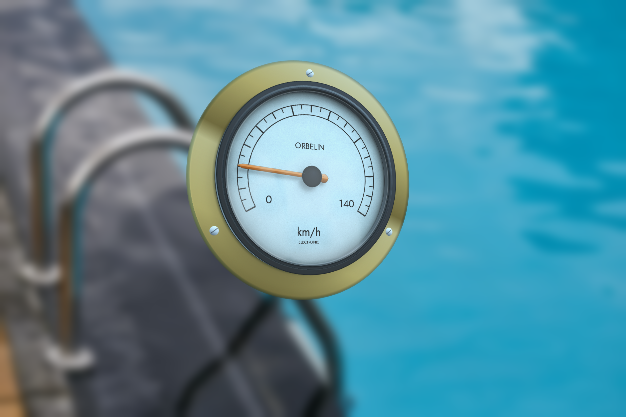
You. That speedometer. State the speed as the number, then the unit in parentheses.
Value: 20 (km/h)
